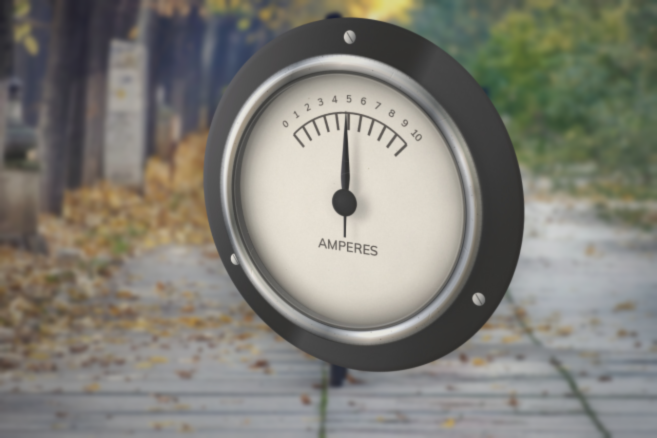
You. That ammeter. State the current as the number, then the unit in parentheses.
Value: 5 (A)
